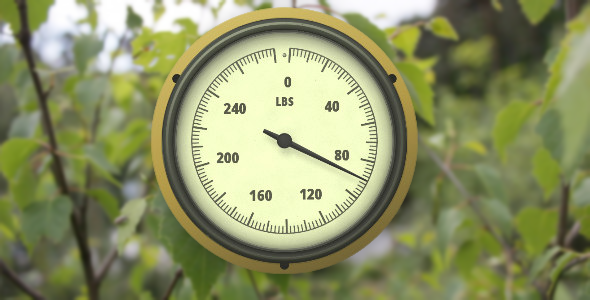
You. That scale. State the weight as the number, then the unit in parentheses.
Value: 90 (lb)
